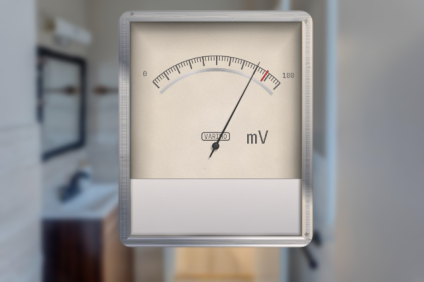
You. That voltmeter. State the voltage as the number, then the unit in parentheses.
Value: 80 (mV)
